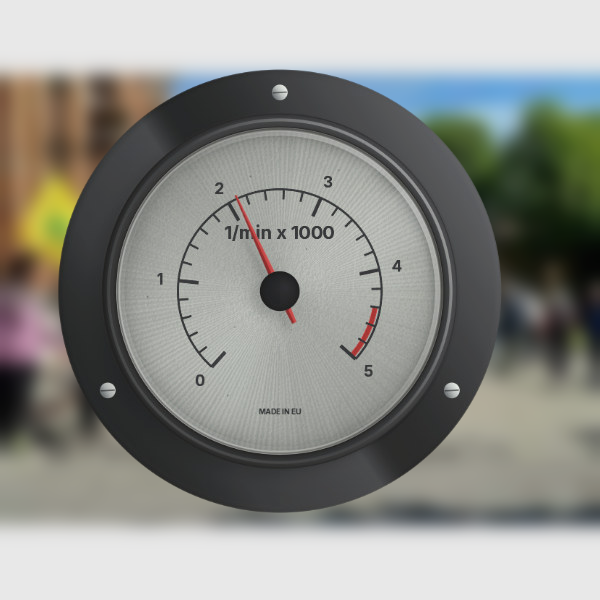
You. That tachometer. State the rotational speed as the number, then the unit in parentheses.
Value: 2100 (rpm)
